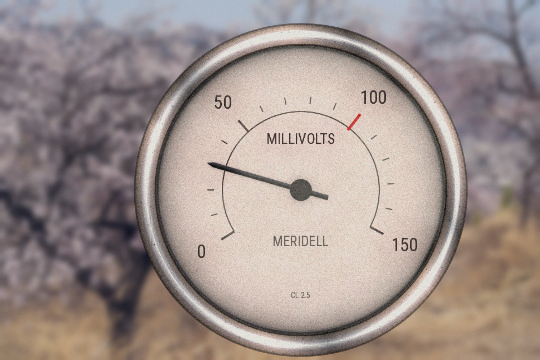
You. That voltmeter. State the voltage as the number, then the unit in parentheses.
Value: 30 (mV)
